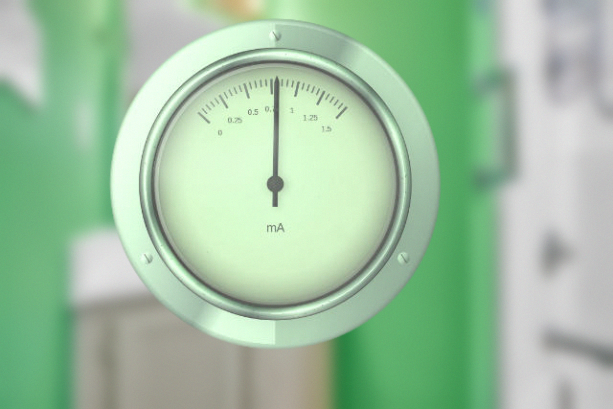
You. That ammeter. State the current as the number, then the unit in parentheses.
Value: 0.8 (mA)
